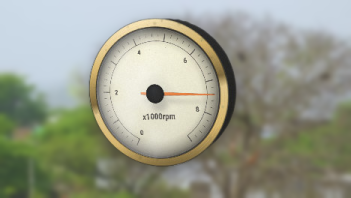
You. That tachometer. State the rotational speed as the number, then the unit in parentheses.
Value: 7400 (rpm)
